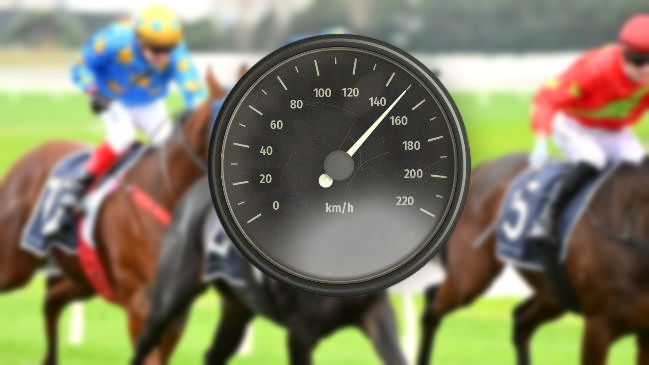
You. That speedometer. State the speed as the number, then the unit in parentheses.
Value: 150 (km/h)
